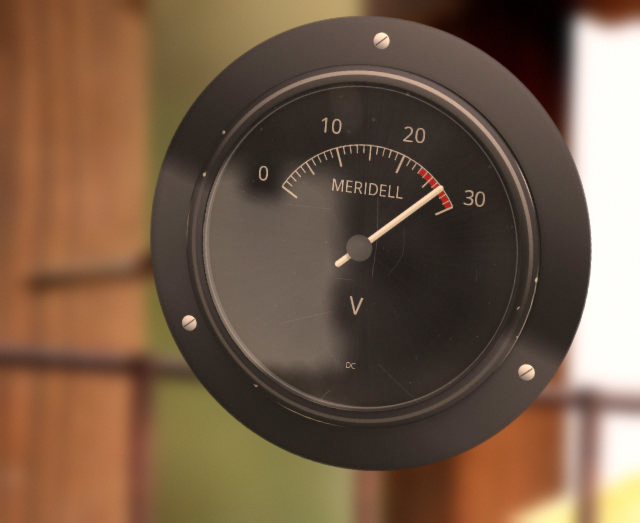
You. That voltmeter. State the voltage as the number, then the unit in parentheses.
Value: 27 (V)
